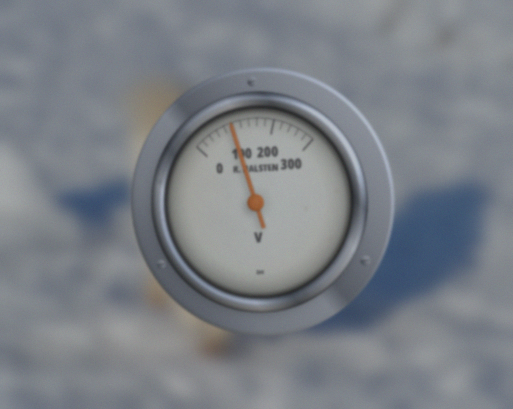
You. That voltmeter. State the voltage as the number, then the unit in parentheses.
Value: 100 (V)
